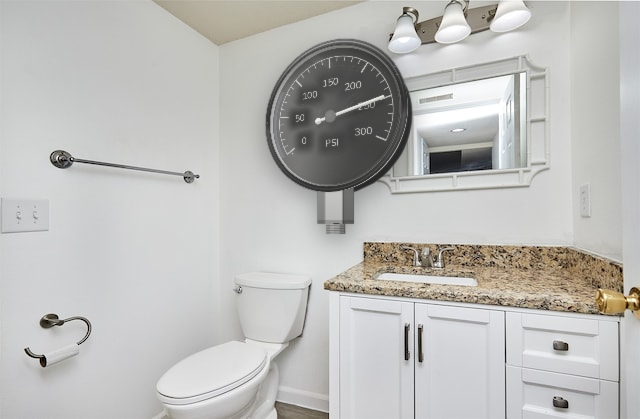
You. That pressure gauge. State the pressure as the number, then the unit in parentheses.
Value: 250 (psi)
